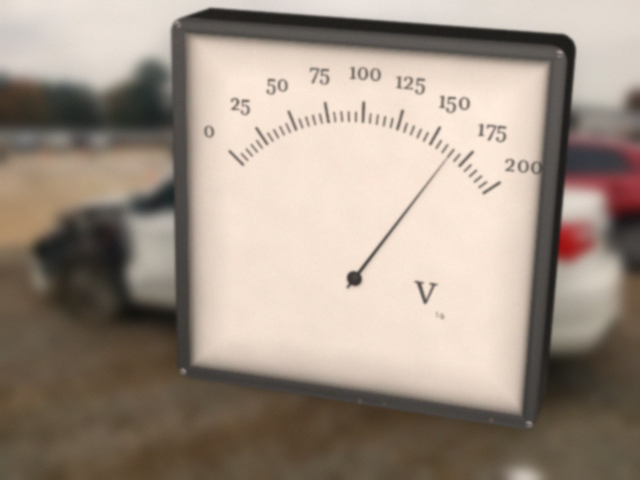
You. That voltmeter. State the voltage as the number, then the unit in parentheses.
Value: 165 (V)
